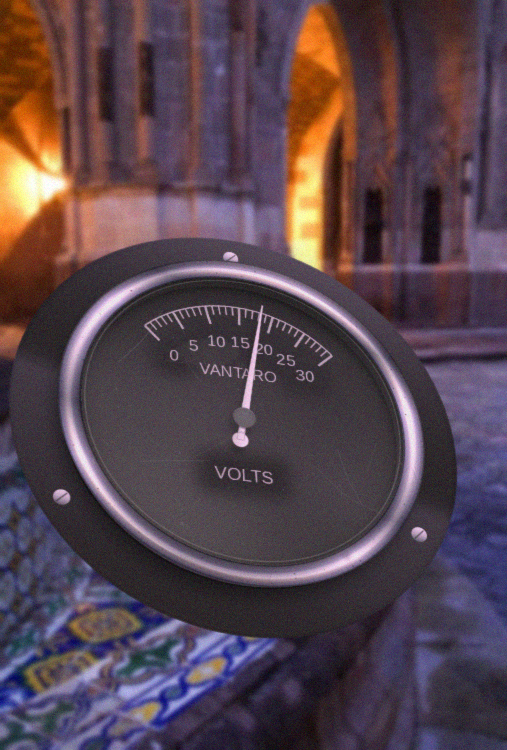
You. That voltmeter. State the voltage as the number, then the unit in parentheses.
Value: 18 (V)
